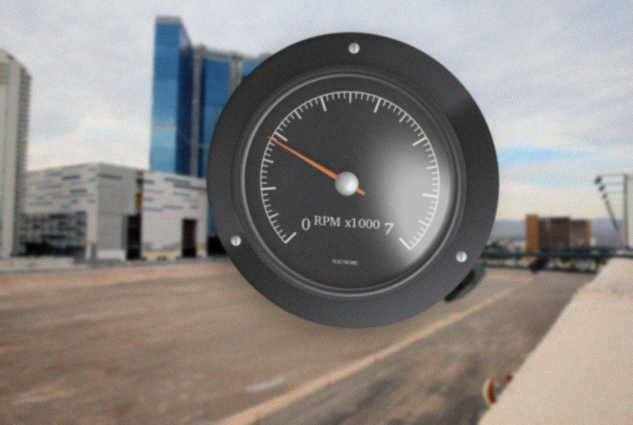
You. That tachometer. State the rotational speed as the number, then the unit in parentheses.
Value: 1900 (rpm)
